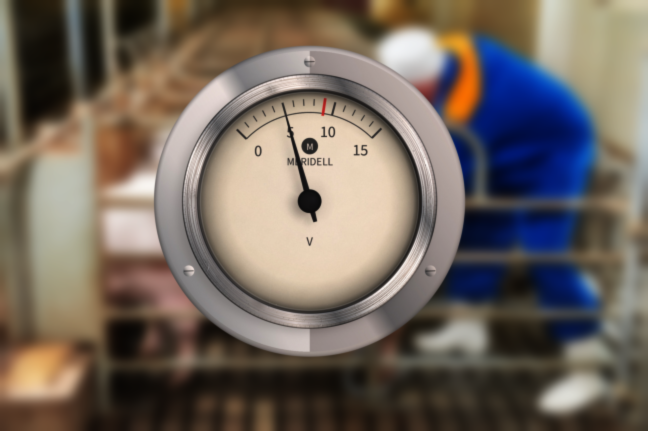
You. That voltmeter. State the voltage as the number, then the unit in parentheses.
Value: 5 (V)
